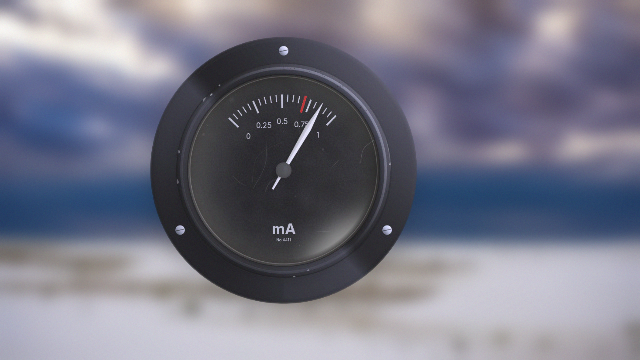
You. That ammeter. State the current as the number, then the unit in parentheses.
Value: 0.85 (mA)
